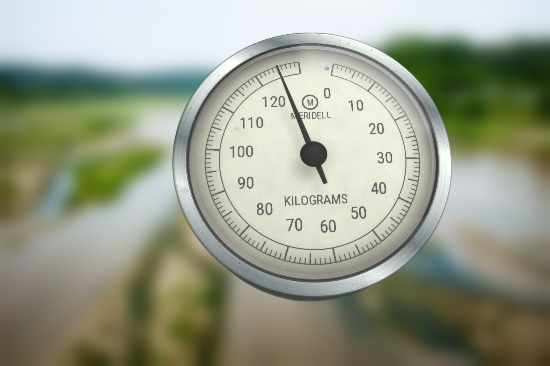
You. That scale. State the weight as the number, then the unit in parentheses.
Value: 125 (kg)
